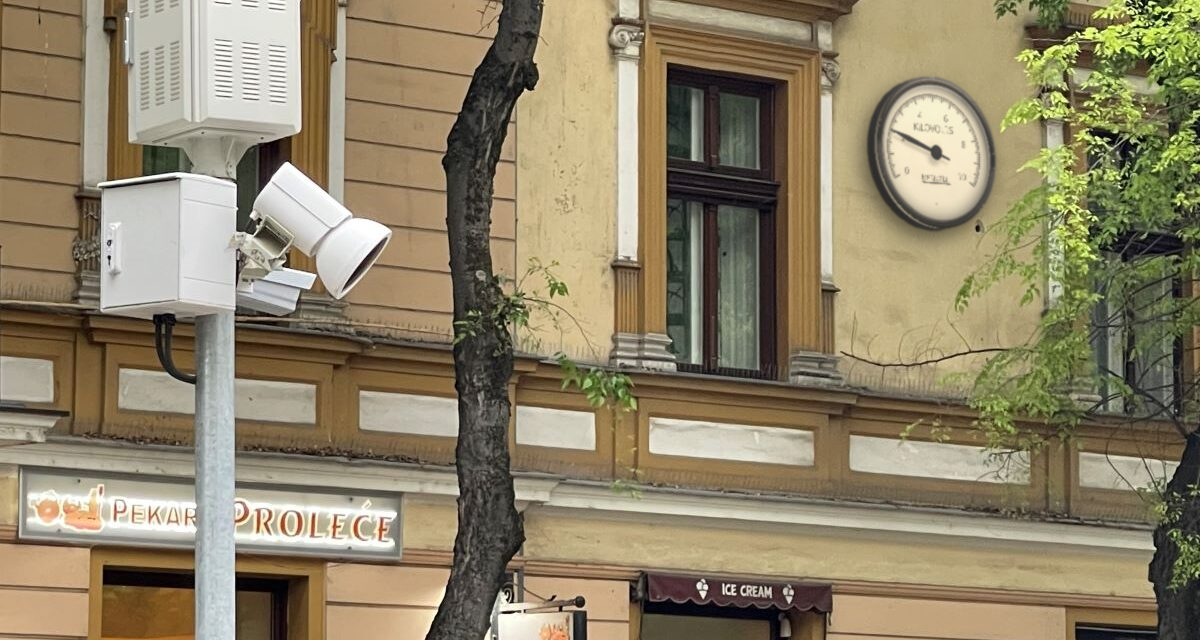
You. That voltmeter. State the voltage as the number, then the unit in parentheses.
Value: 2 (kV)
